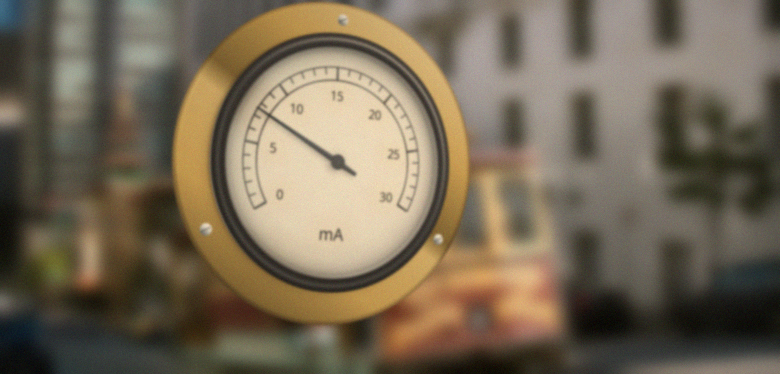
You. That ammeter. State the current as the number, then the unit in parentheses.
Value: 7.5 (mA)
